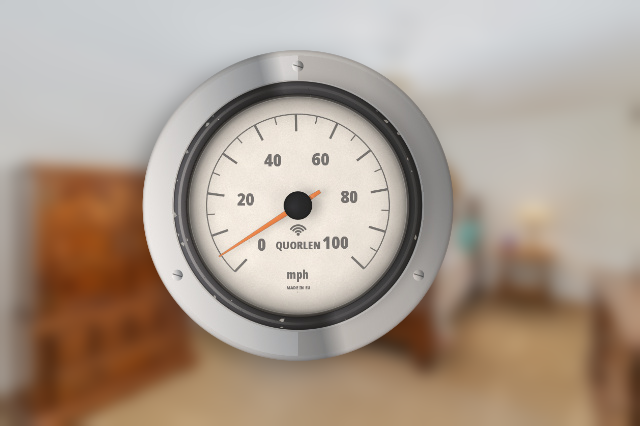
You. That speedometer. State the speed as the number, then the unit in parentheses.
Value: 5 (mph)
